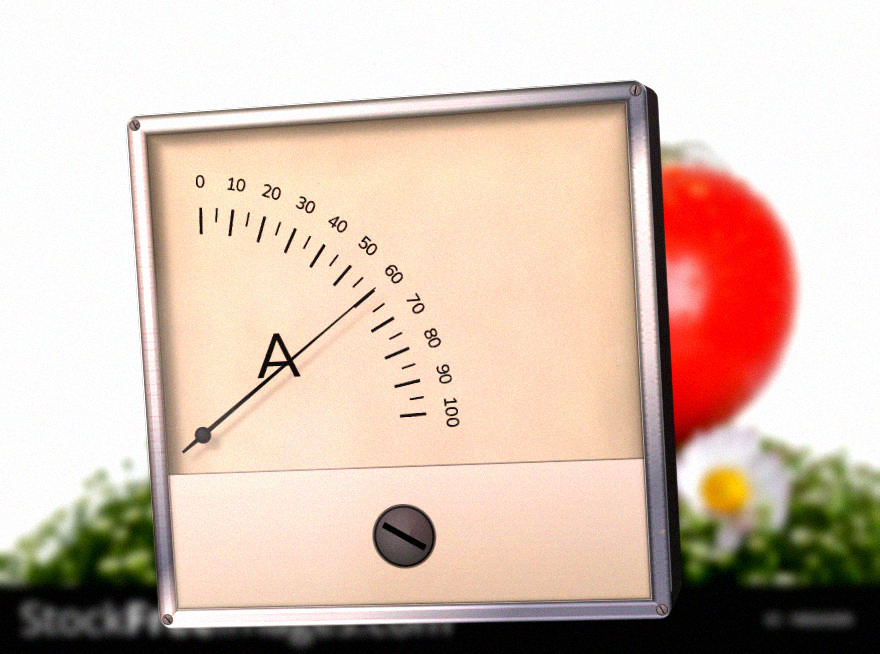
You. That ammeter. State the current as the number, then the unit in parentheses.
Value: 60 (A)
